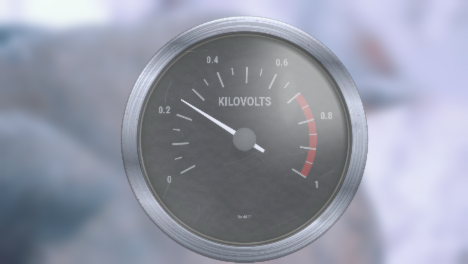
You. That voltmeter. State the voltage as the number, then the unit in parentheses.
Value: 0.25 (kV)
